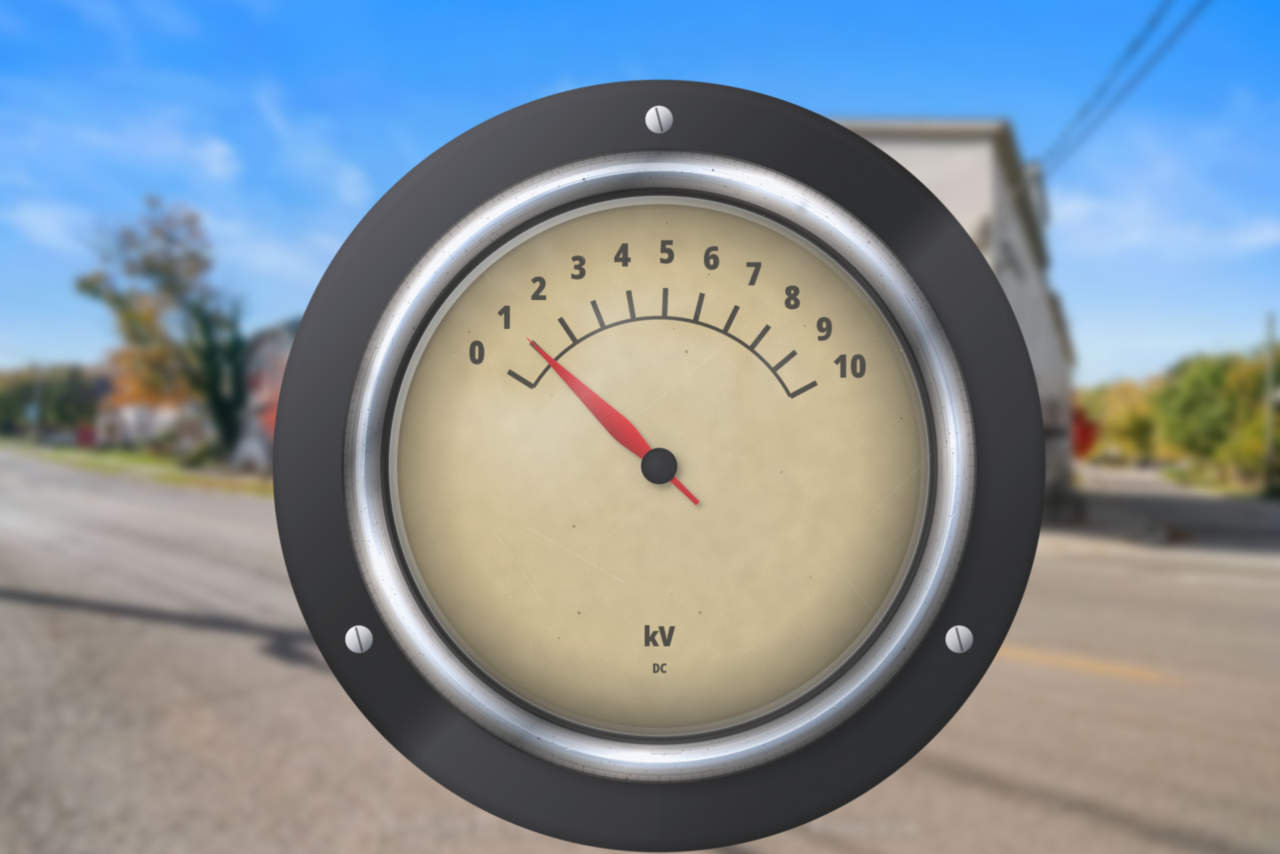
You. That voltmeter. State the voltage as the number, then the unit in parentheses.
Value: 1 (kV)
